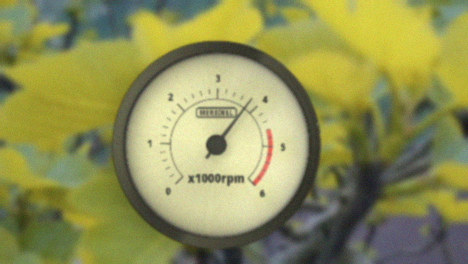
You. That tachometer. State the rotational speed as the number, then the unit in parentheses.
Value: 3800 (rpm)
